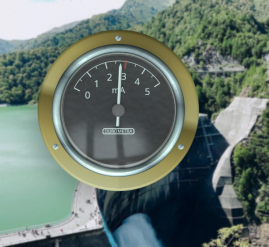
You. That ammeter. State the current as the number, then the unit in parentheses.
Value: 2.75 (mA)
